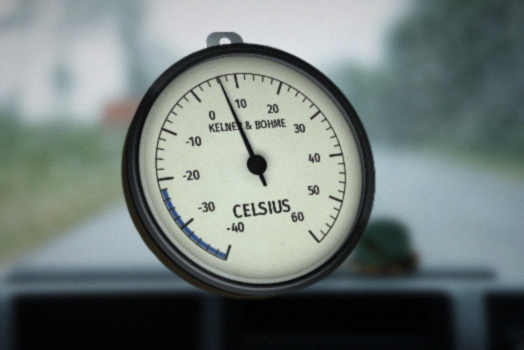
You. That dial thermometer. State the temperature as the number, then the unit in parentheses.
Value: 6 (°C)
